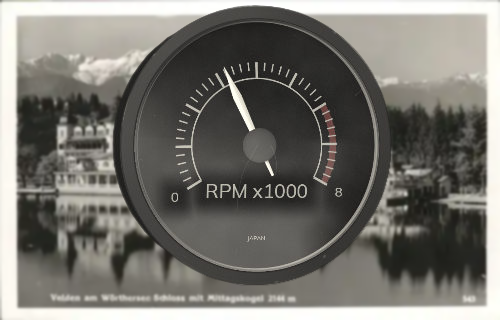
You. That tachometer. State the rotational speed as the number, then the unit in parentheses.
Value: 3200 (rpm)
